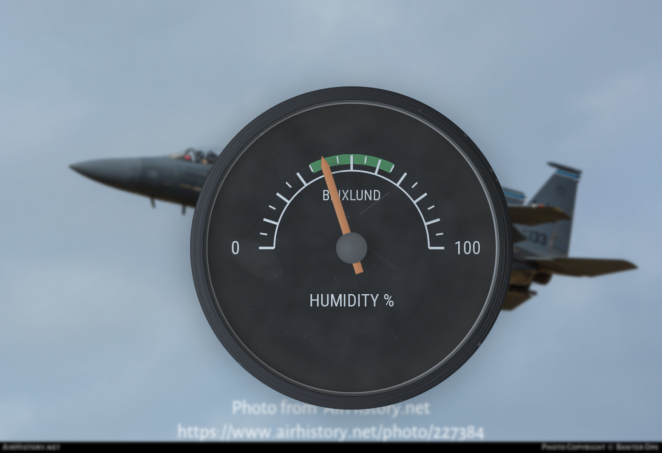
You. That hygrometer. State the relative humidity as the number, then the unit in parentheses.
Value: 40 (%)
